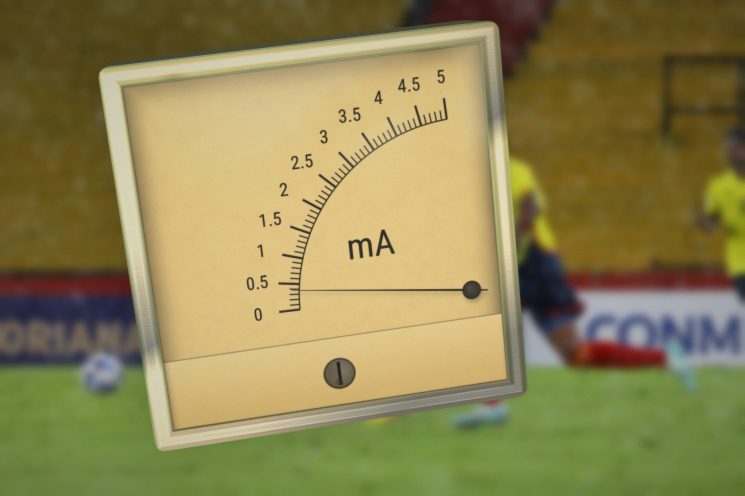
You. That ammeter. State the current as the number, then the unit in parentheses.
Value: 0.4 (mA)
